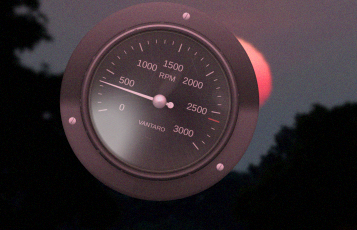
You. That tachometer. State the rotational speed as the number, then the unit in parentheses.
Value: 350 (rpm)
